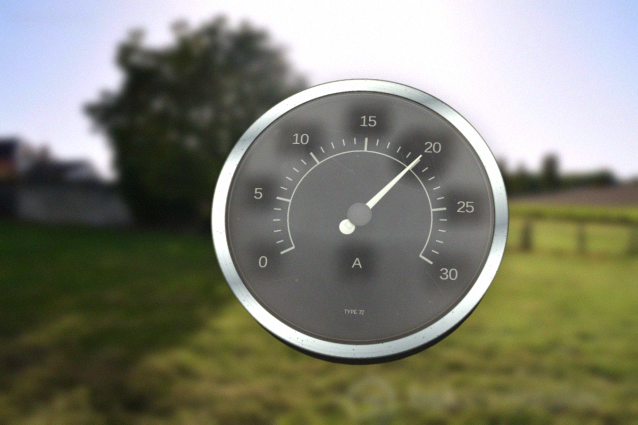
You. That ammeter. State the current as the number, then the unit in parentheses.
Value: 20 (A)
